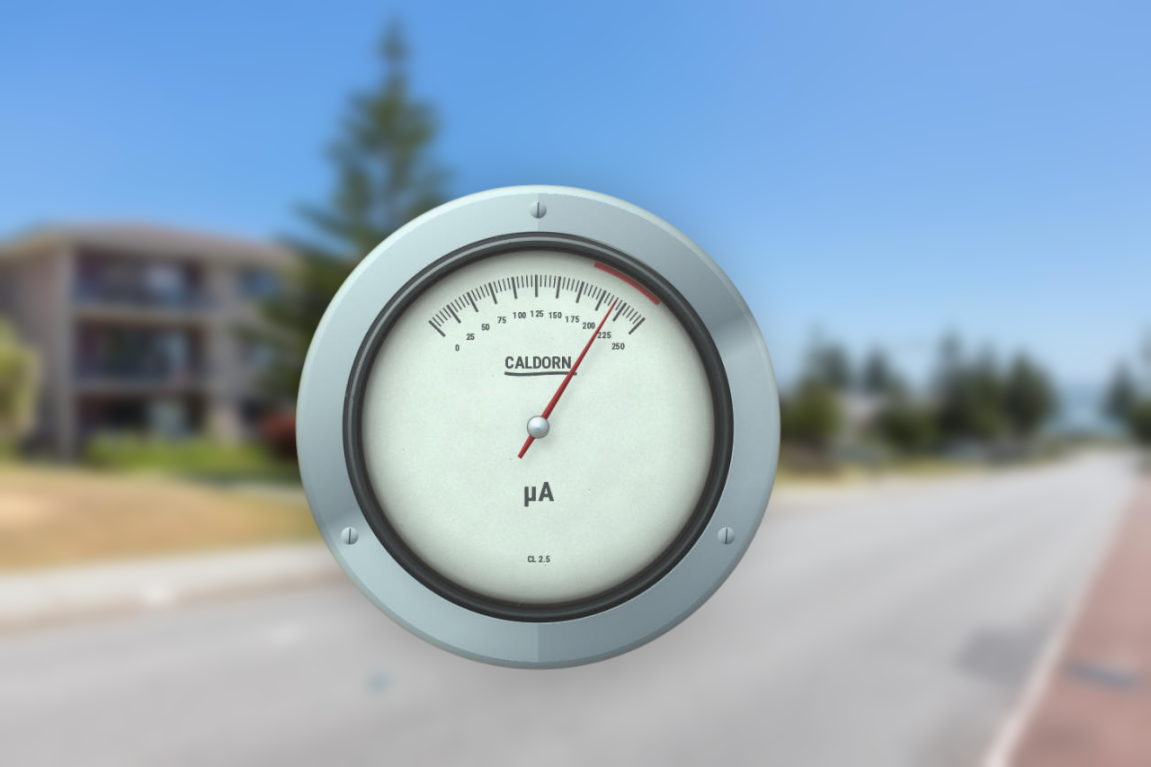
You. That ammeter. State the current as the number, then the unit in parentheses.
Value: 215 (µA)
